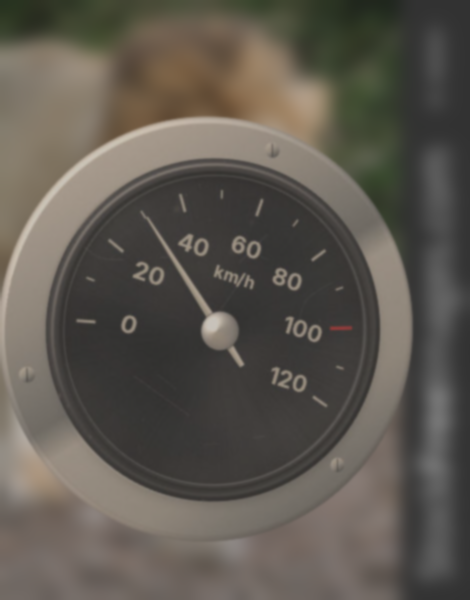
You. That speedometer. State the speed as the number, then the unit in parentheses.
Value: 30 (km/h)
